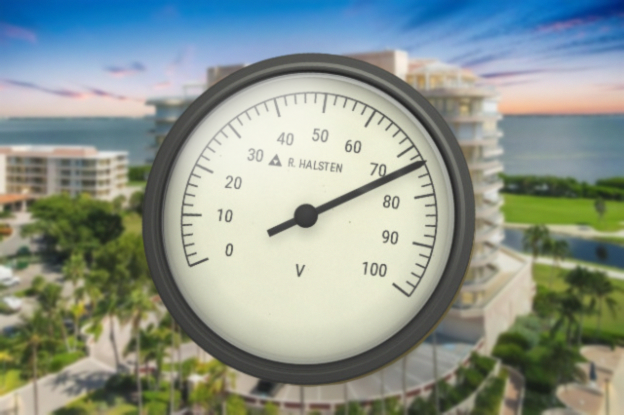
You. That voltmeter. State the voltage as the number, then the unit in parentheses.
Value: 74 (V)
